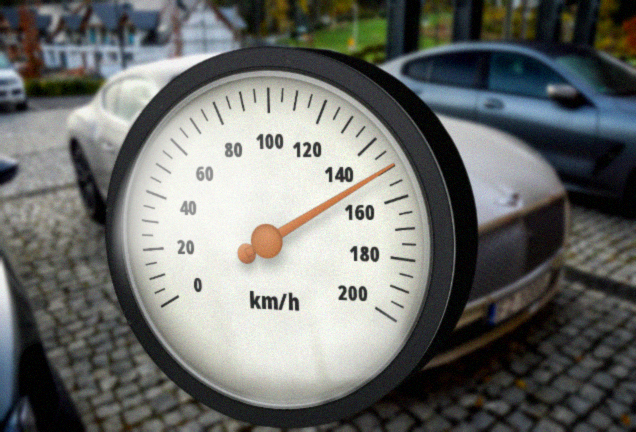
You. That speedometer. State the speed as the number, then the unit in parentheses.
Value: 150 (km/h)
